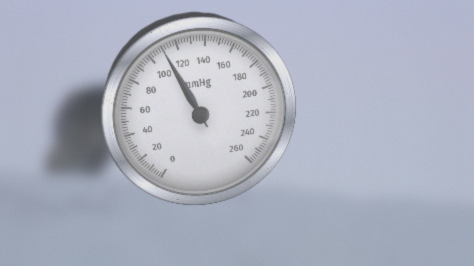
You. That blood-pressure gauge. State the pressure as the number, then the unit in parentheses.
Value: 110 (mmHg)
